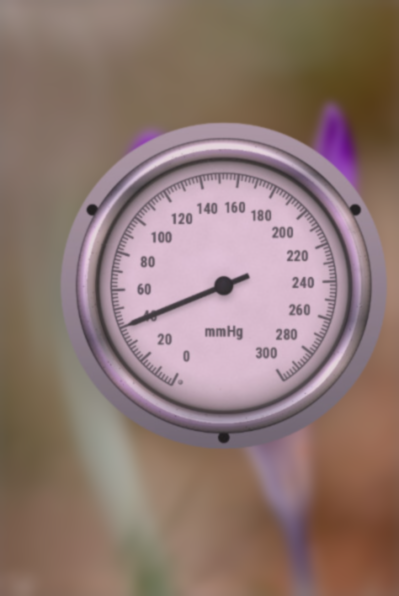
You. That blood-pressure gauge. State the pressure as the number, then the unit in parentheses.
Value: 40 (mmHg)
